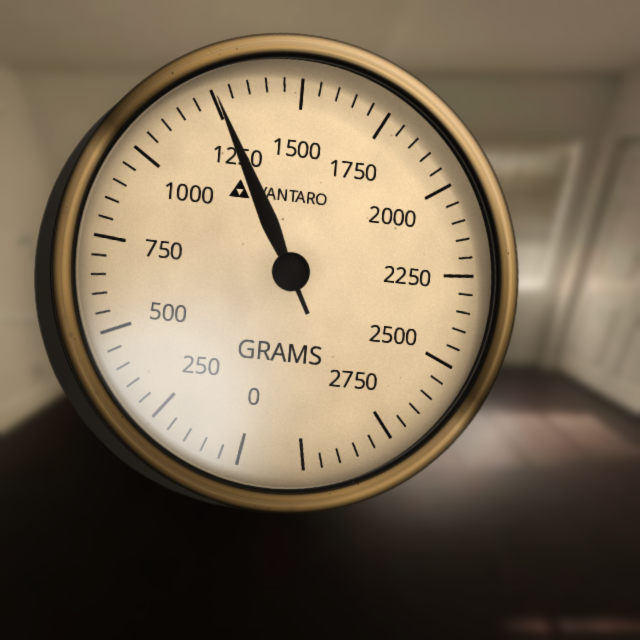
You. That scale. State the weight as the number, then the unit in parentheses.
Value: 1250 (g)
